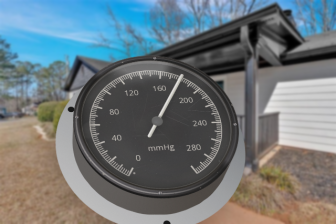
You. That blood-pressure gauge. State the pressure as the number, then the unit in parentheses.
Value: 180 (mmHg)
